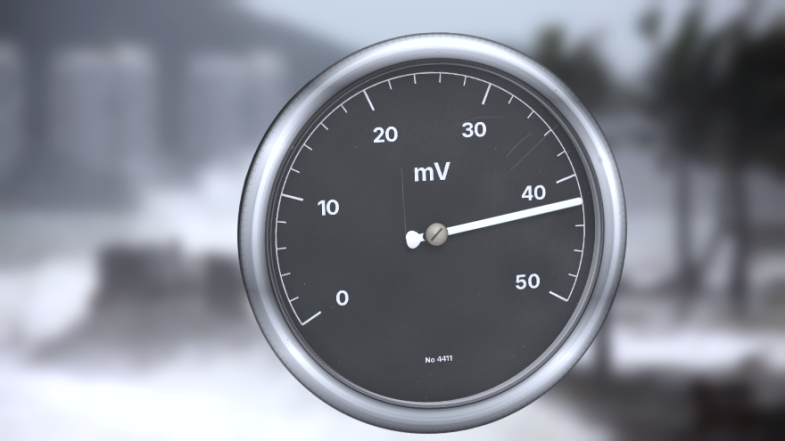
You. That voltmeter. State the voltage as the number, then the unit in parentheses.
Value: 42 (mV)
